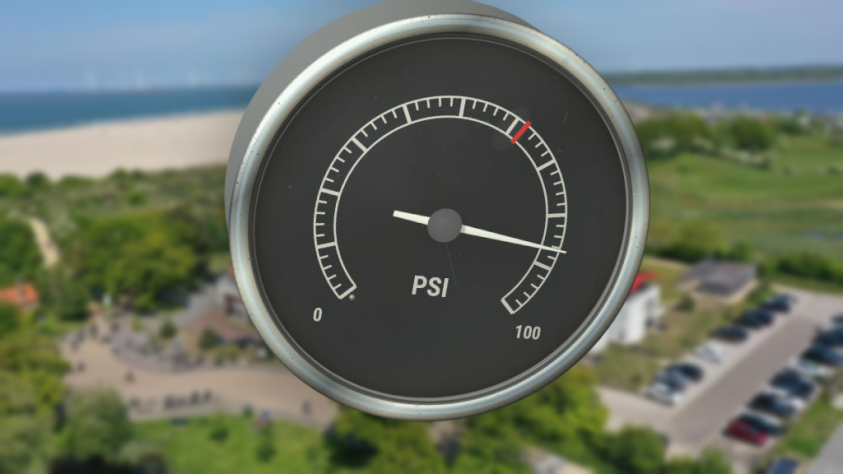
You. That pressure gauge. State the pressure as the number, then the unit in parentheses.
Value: 86 (psi)
